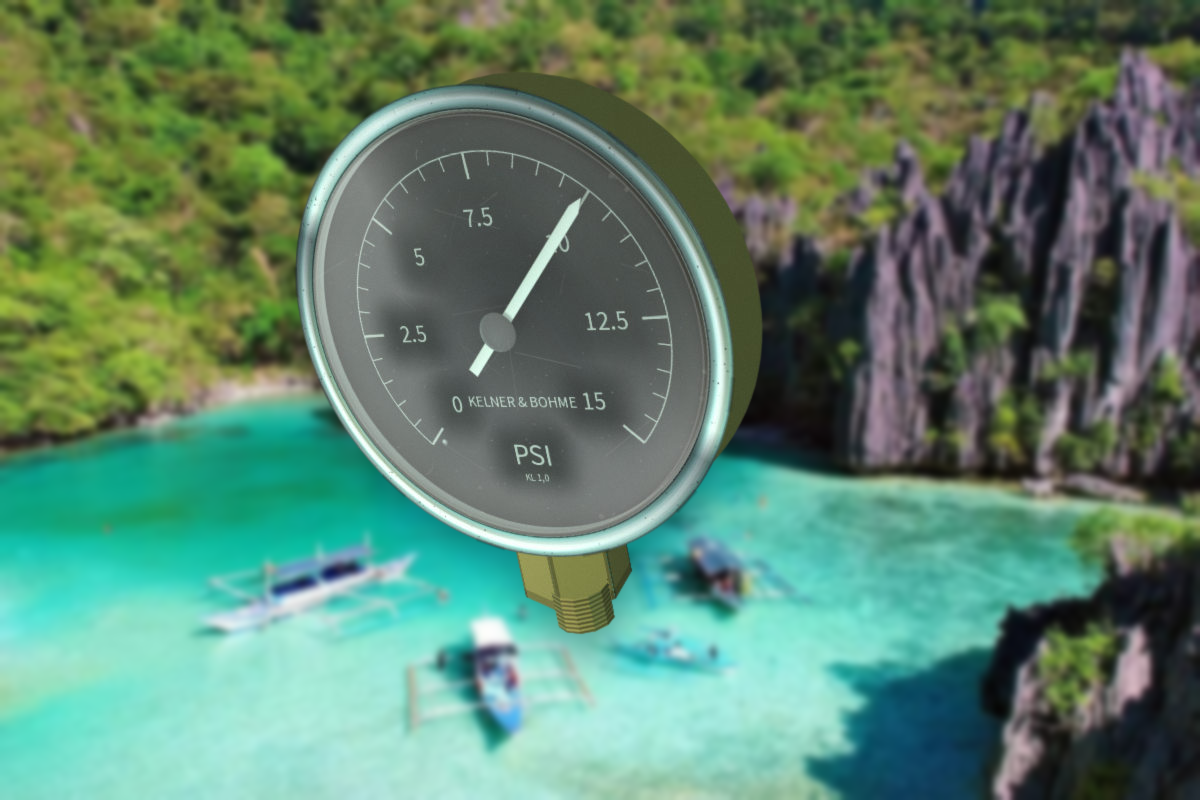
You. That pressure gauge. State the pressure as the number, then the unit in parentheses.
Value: 10 (psi)
